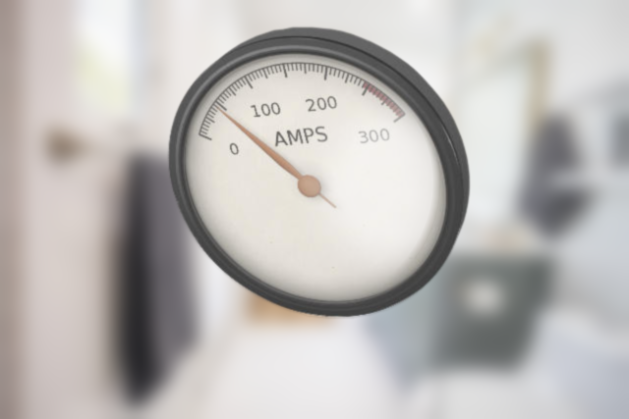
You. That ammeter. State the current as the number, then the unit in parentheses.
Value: 50 (A)
